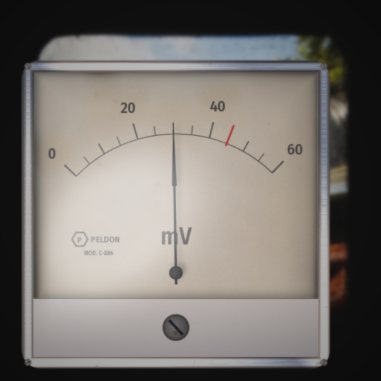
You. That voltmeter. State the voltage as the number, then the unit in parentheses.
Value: 30 (mV)
